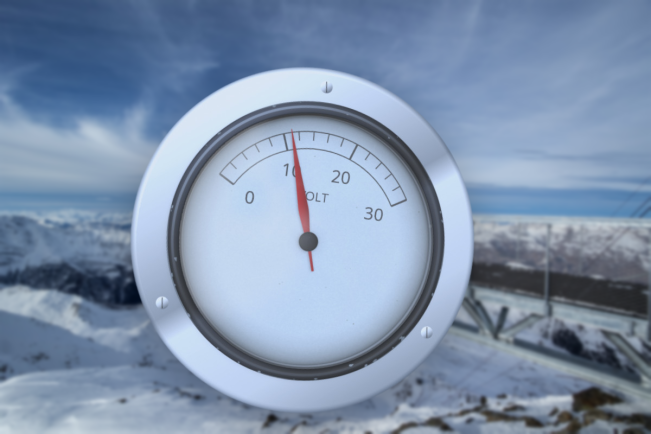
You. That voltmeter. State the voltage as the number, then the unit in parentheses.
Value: 11 (V)
